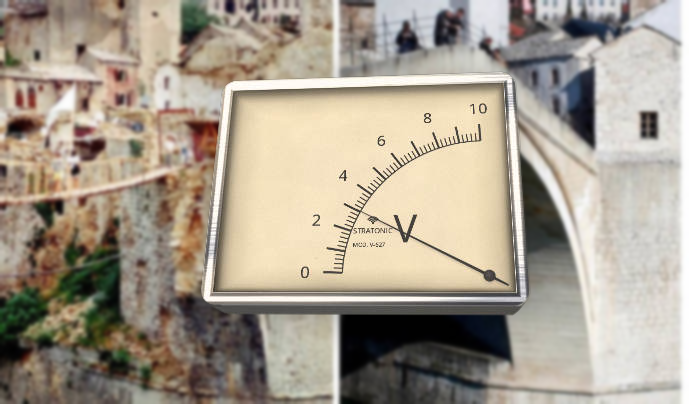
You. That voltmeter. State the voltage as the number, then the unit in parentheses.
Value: 3 (V)
